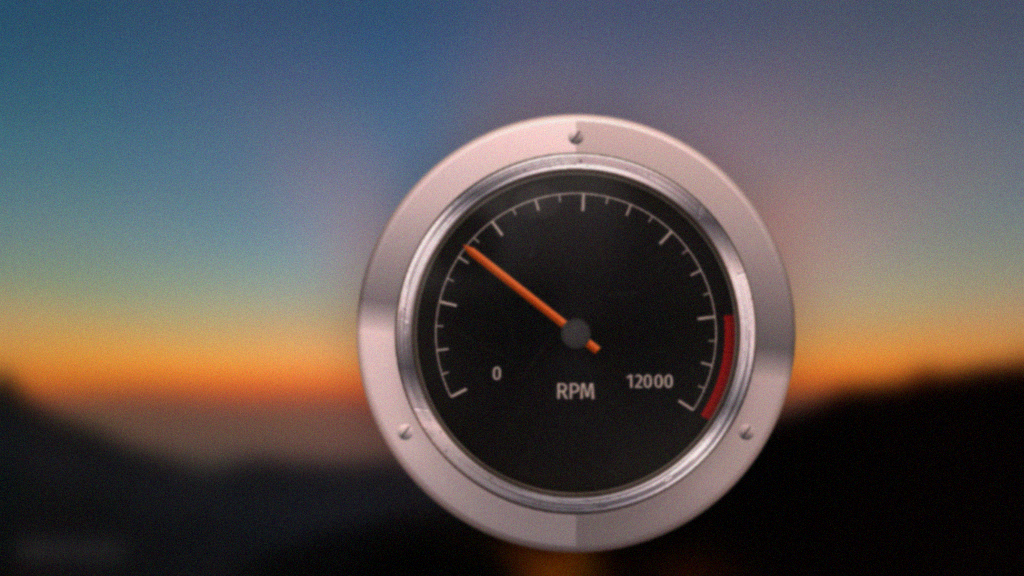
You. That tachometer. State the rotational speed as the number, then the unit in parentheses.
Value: 3250 (rpm)
